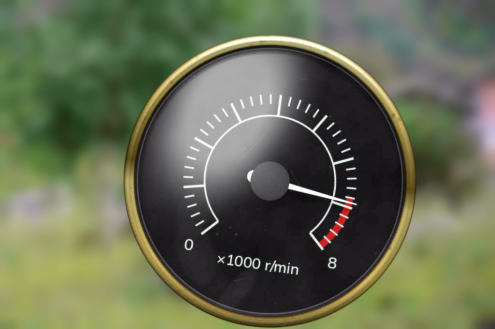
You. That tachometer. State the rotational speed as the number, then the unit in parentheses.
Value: 6900 (rpm)
